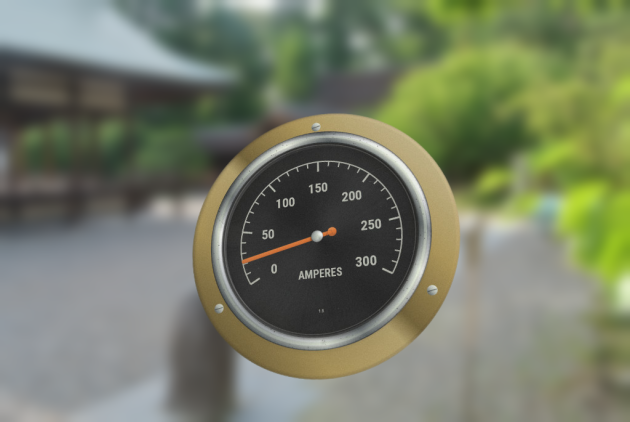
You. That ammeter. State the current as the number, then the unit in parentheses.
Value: 20 (A)
